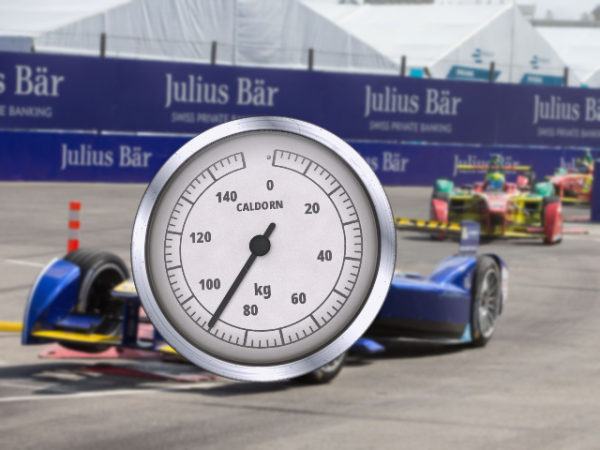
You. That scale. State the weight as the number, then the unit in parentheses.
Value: 90 (kg)
